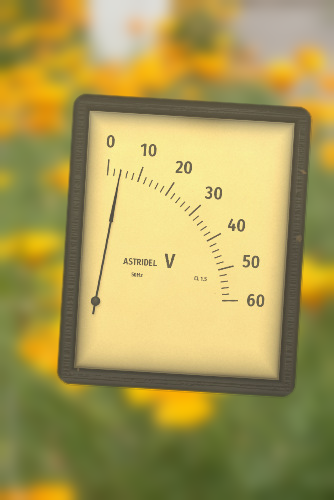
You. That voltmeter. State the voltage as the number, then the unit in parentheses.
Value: 4 (V)
